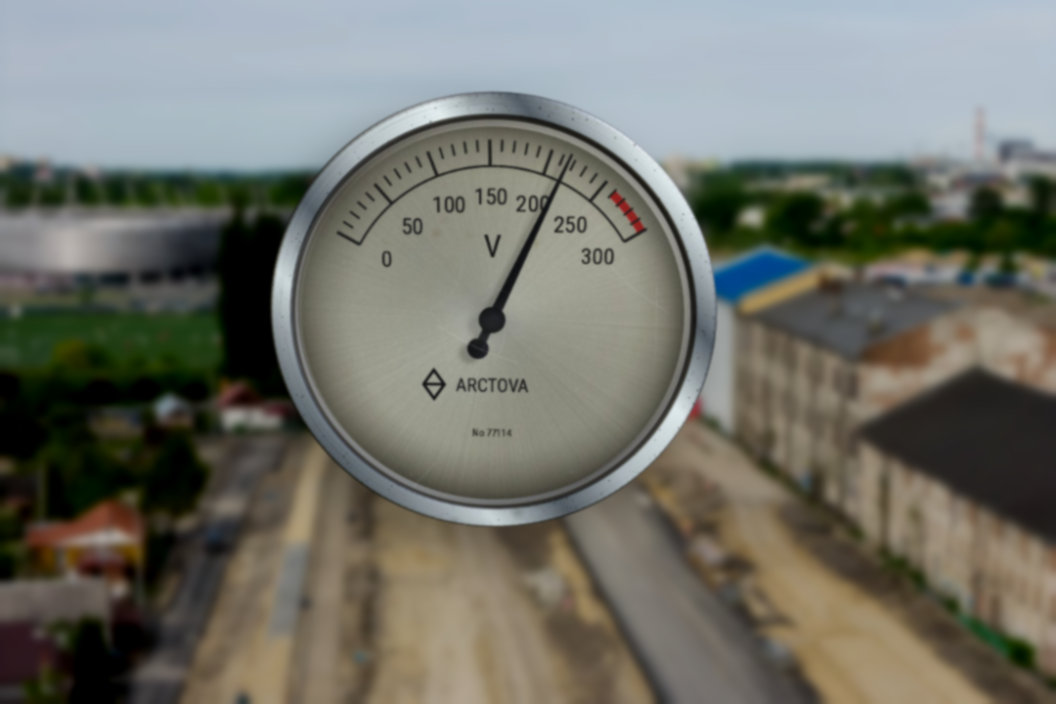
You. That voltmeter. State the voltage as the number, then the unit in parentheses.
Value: 215 (V)
